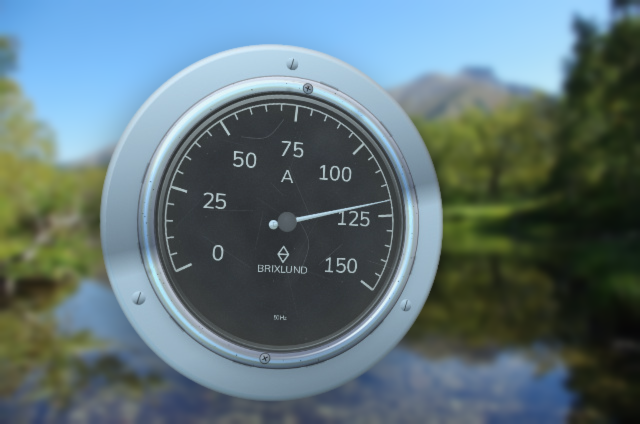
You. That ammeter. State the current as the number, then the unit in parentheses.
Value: 120 (A)
